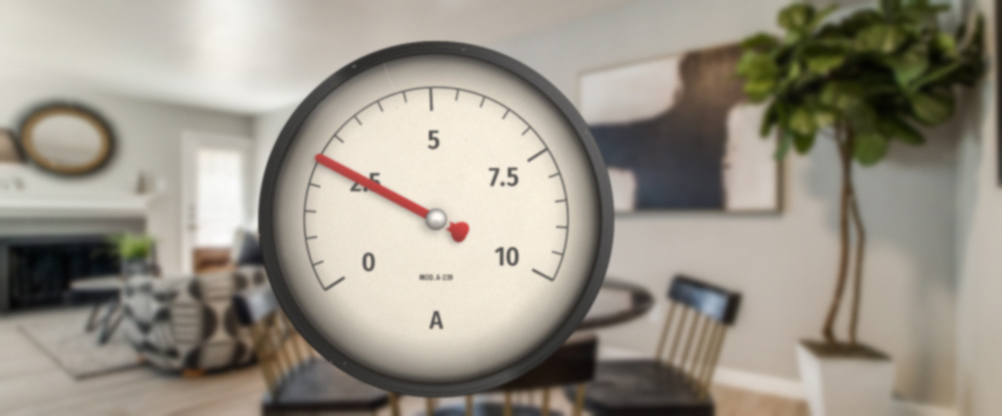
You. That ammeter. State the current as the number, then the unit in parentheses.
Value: 2.5 (A)
